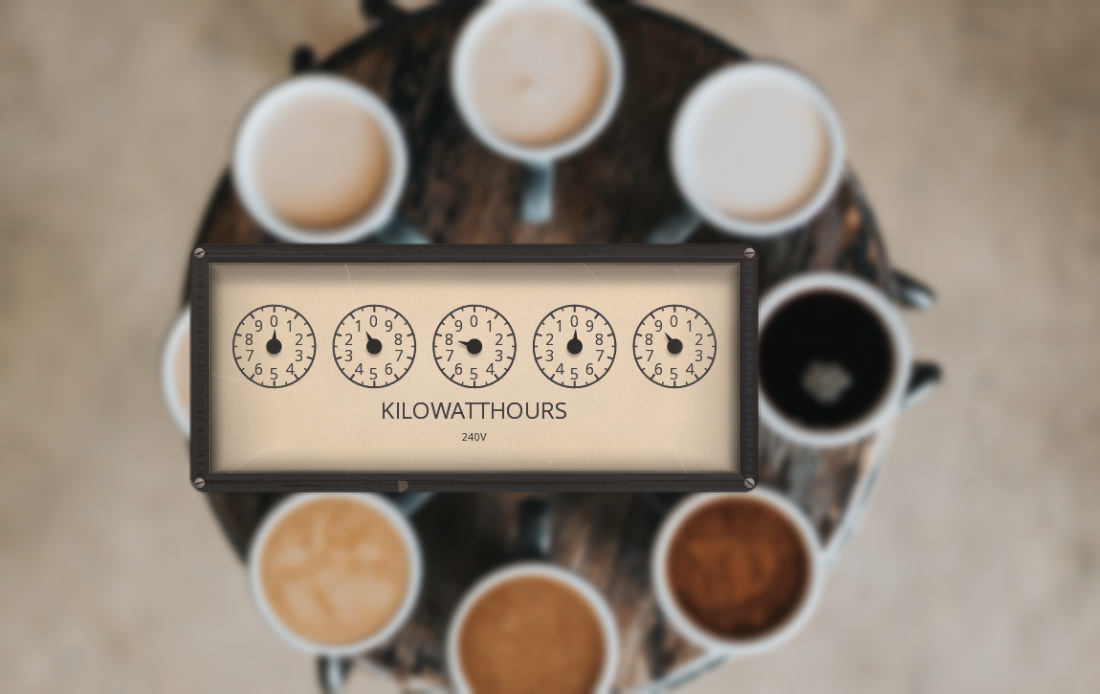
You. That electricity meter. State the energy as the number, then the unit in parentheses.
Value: 799 (kWh)
